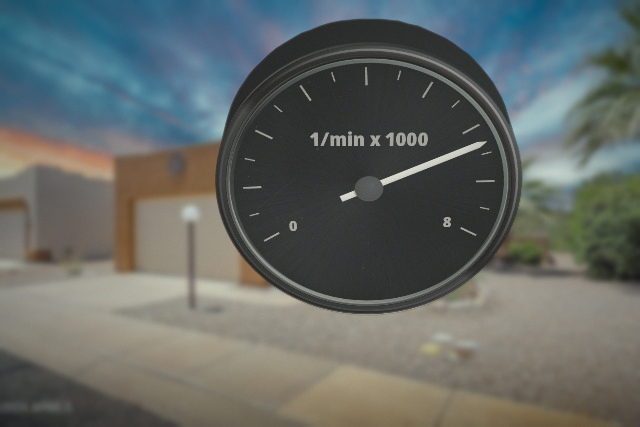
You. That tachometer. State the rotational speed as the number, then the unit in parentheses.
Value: 6250 (rpm)
